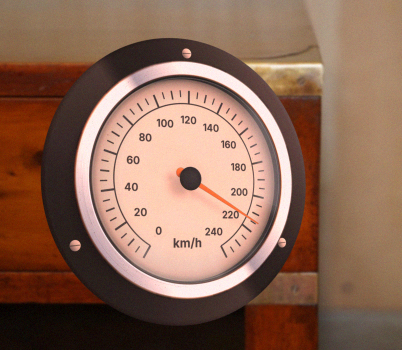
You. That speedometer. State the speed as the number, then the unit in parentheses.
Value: 215 (km/h)
